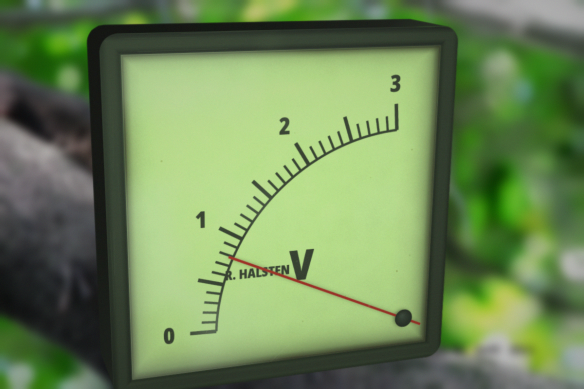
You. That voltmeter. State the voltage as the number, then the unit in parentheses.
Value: 0.8 (V)
